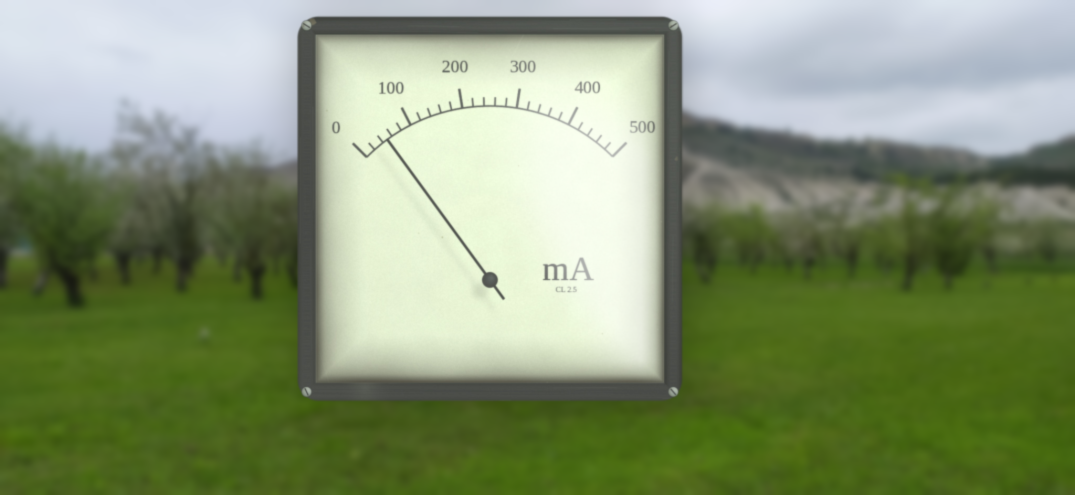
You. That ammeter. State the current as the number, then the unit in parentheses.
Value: 50 (mA)
